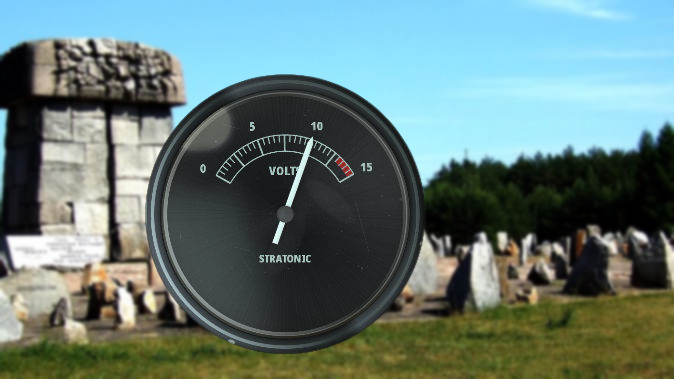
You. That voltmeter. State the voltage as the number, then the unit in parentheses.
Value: 10 (V)
